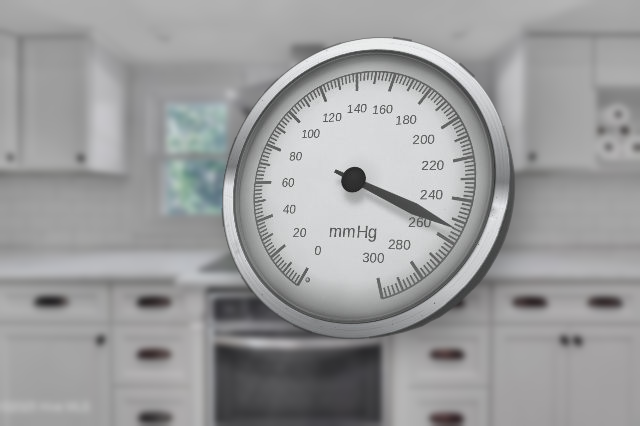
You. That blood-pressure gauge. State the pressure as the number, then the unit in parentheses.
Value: 254 (mmHg)
